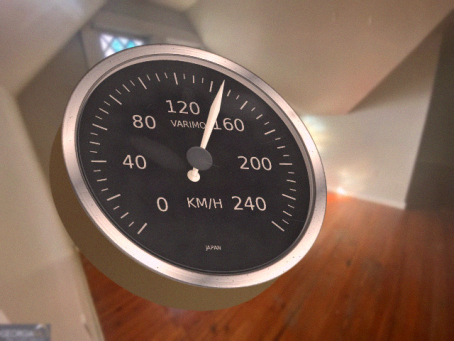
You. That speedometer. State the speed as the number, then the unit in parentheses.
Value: 145 (km/h)
